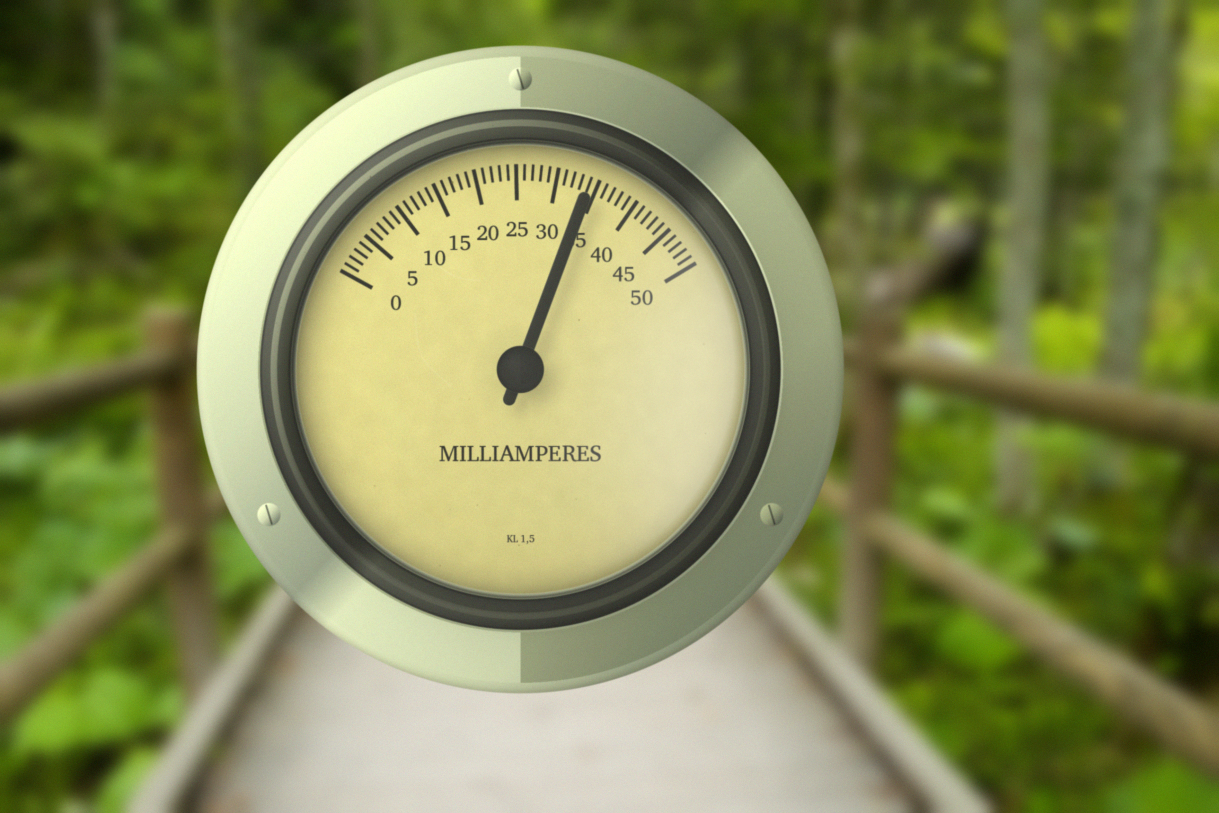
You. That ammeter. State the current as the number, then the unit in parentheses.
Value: 34 (mA)
